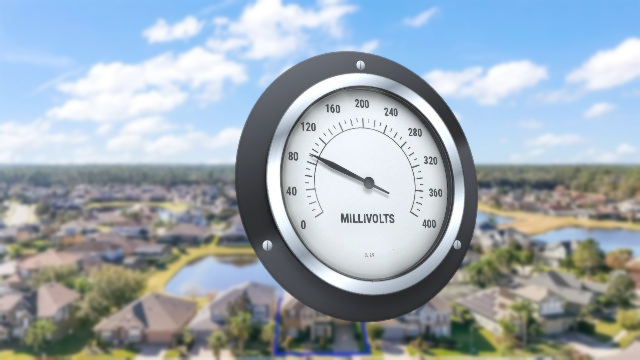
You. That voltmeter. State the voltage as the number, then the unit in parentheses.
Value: 90 (mV)
